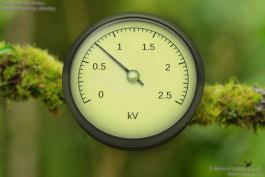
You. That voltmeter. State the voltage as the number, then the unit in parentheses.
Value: 0.75 (kV)
